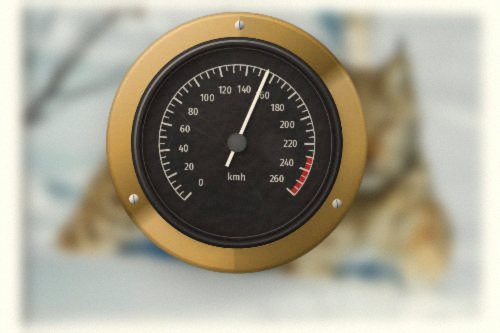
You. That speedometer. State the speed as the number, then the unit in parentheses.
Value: 155 (km/h)
